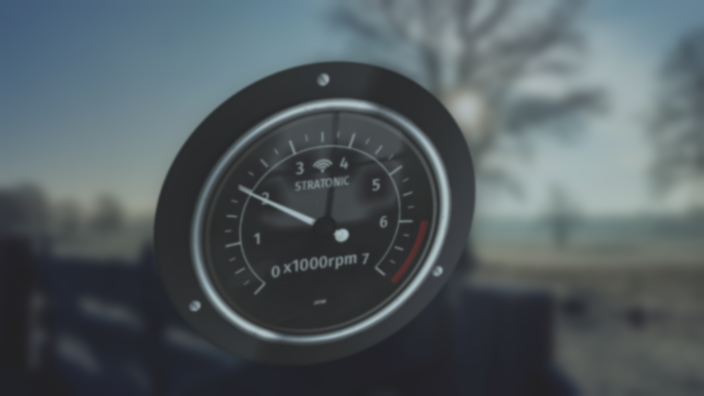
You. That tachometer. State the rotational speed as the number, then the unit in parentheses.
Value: 2000 (rpm)
